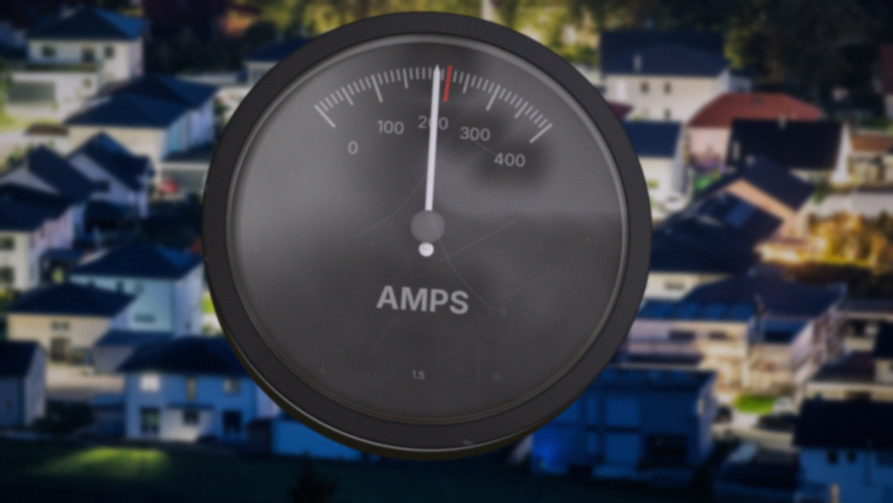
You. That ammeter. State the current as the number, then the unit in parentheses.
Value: 200 (A)
